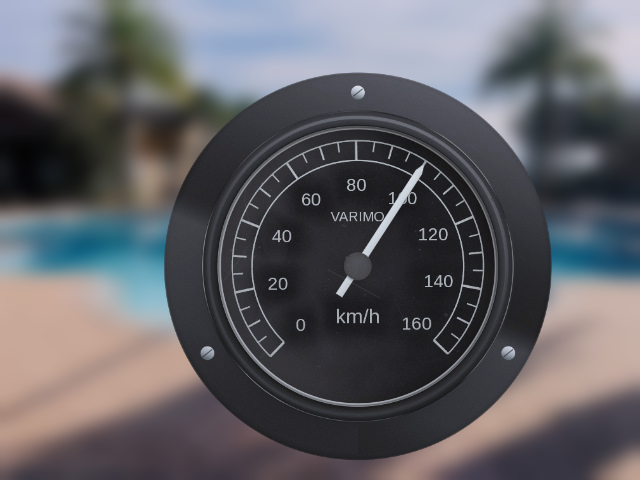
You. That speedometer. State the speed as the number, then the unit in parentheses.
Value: 100 (km/h)
